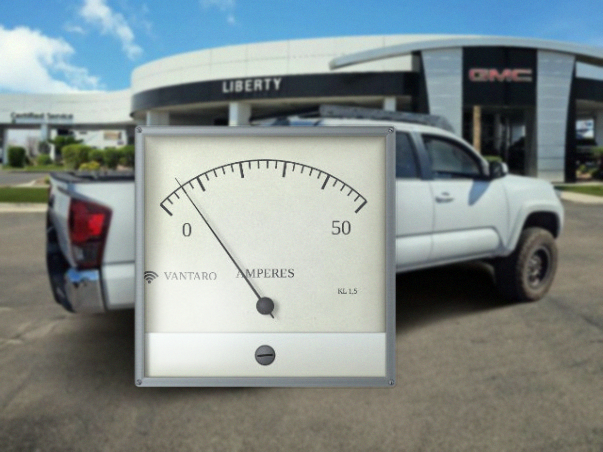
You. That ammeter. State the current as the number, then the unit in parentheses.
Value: 6 (A)
